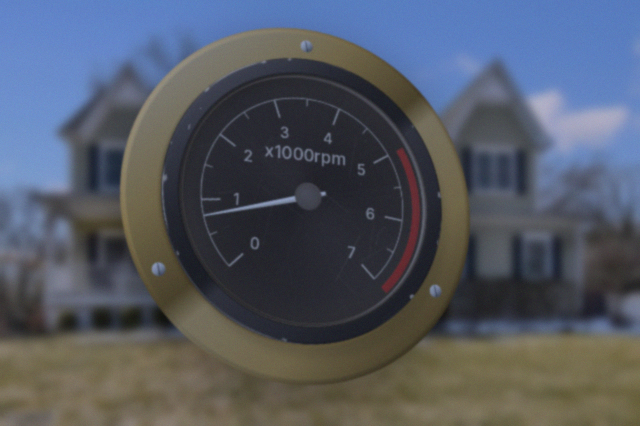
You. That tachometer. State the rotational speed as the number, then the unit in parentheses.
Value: 750 (rpm)
